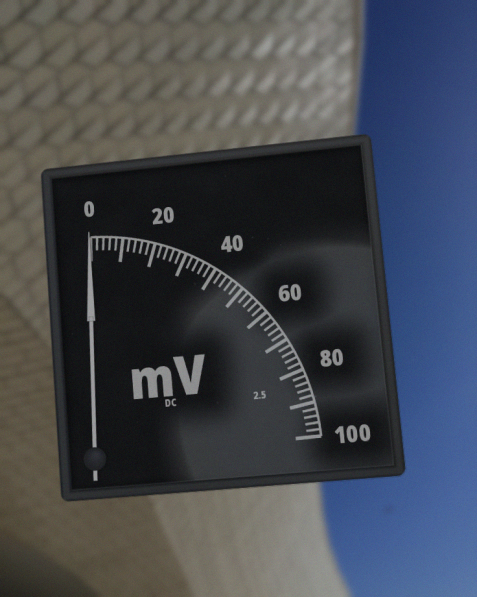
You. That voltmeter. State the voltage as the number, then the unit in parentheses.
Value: 0 (mV)
